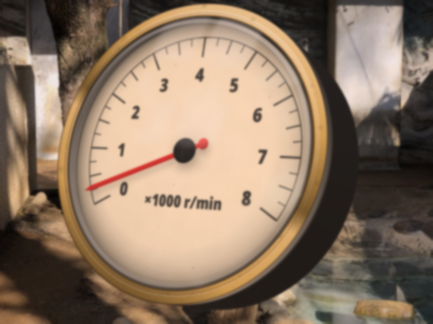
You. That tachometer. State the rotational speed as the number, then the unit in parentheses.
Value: 250 (rpm)
